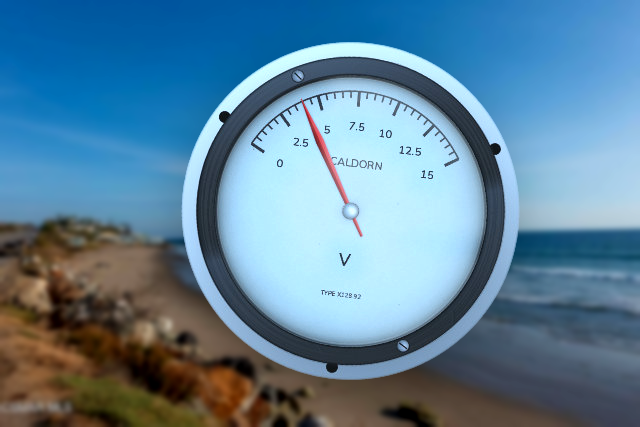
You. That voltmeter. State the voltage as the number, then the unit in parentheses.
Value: 4 (V)
